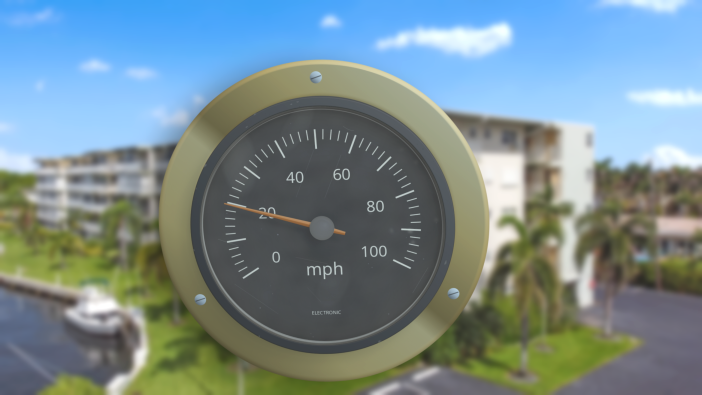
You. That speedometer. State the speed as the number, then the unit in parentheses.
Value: 20 (mph)
